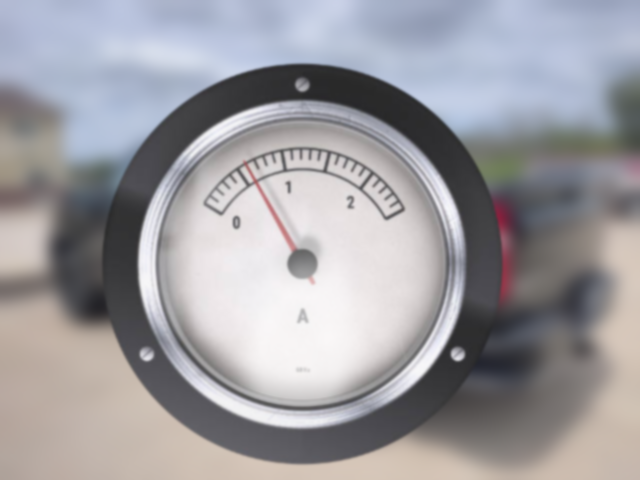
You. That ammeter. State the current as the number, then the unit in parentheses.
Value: 0.6 (A)
